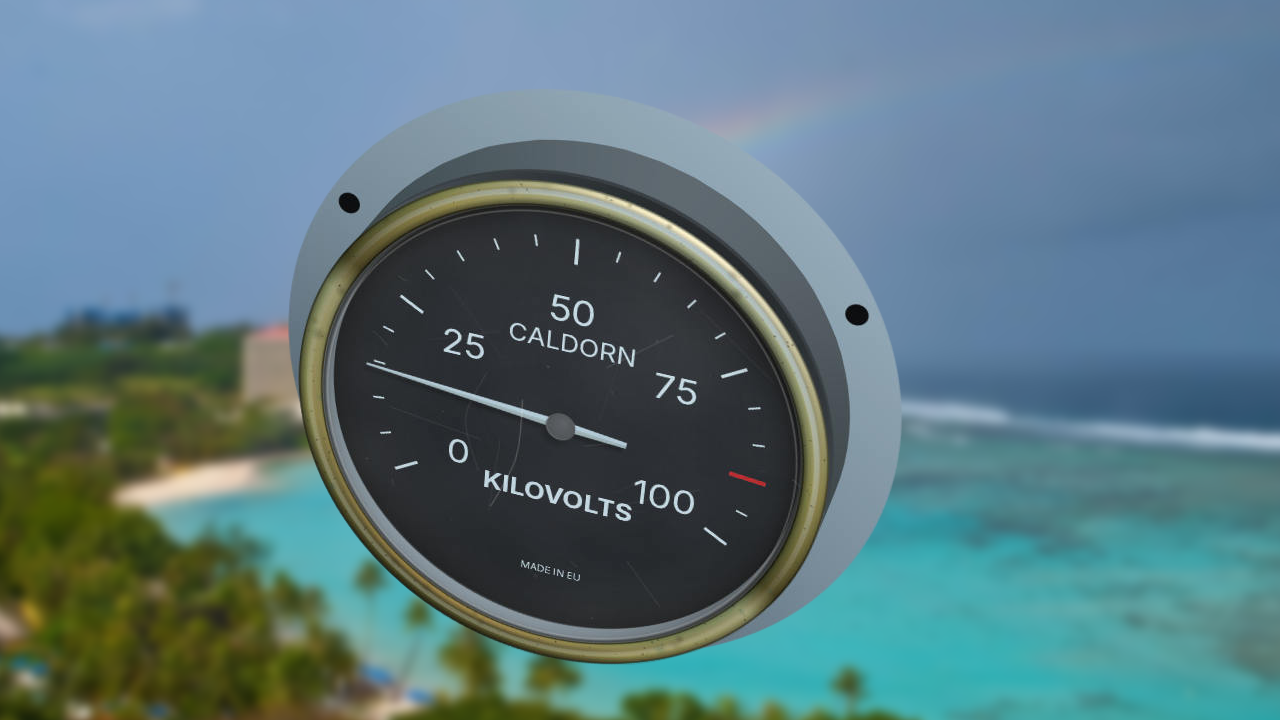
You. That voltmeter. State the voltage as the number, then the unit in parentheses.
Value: 15 (kV)
